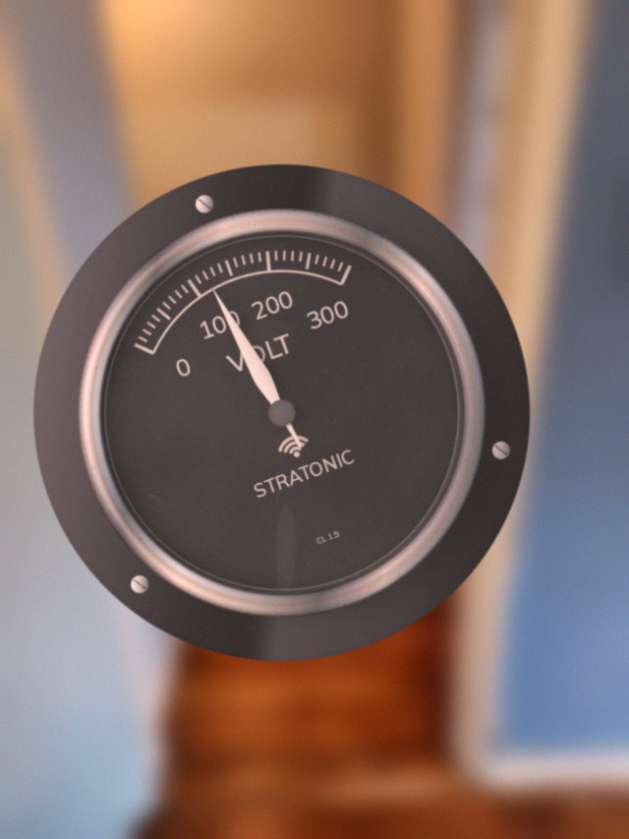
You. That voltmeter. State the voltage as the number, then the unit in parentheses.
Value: 120 (V)
